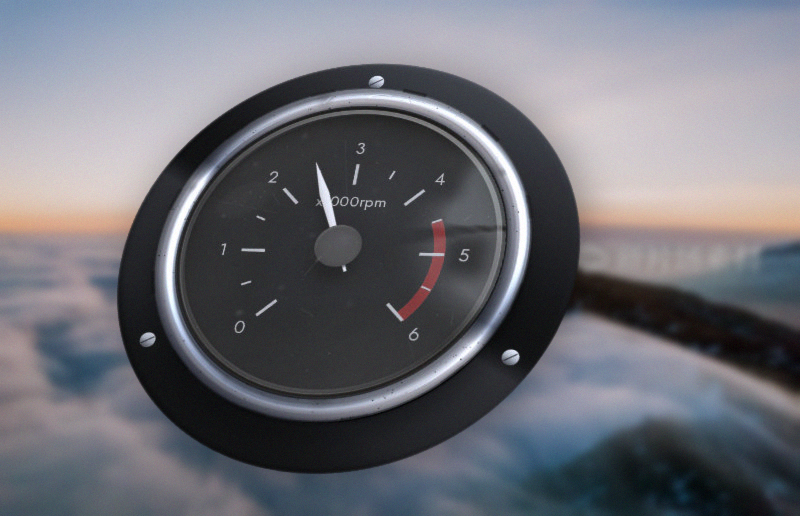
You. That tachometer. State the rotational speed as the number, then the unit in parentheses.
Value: 2500 (rpm)
